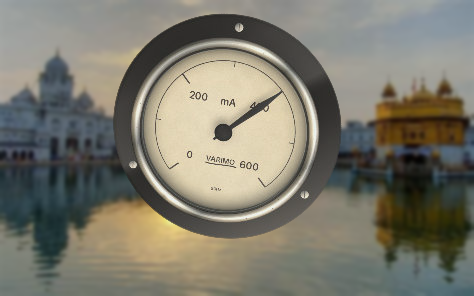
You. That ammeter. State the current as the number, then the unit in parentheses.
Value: 400 (mA)
